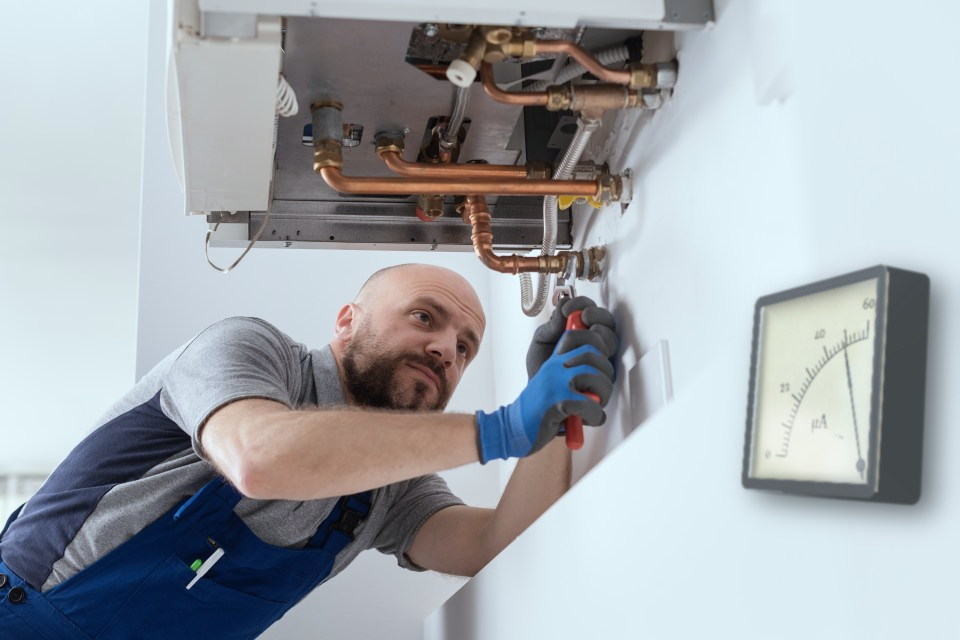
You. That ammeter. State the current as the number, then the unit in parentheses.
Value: 50 (µA)
